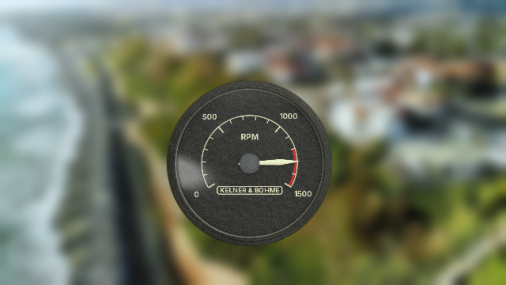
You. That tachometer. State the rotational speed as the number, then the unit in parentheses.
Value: 1300 (rpm)
